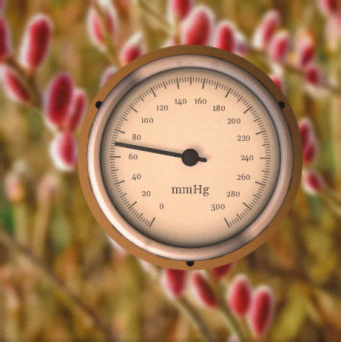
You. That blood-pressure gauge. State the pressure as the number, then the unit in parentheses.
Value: 70 (mmHg)
